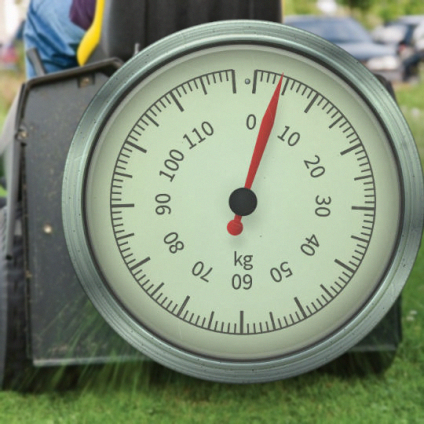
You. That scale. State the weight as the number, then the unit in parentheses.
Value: 4 (kg)
